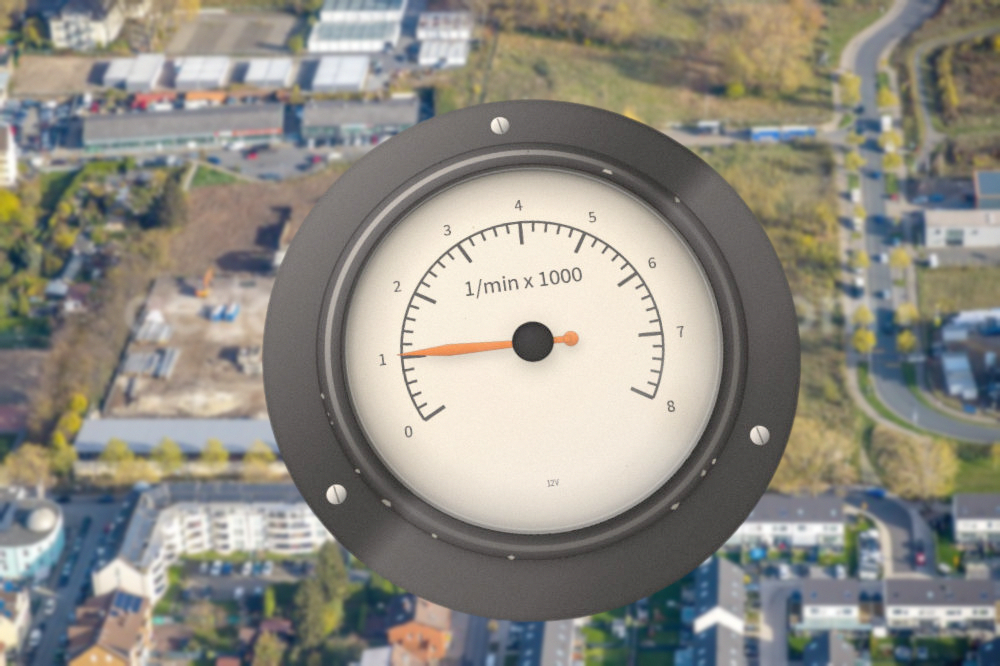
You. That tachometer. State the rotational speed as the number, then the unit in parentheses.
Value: 1000 (rpm)
